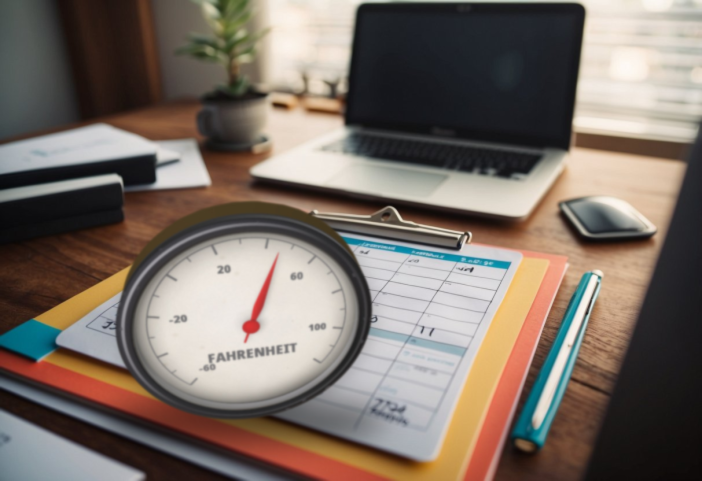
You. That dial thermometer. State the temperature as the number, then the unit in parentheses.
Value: 45 (°F)
